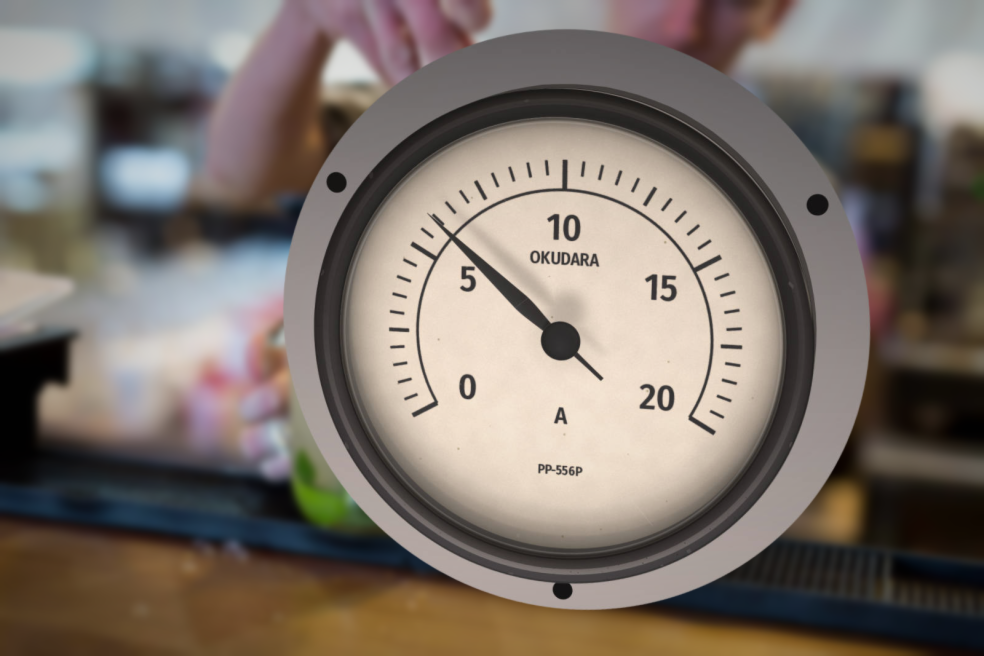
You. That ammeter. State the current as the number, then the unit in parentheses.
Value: 6 (A)
